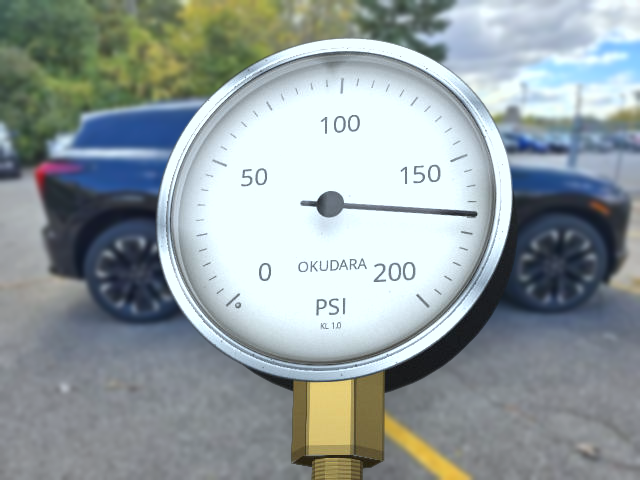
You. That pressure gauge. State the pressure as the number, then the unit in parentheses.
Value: 170 (psi)
